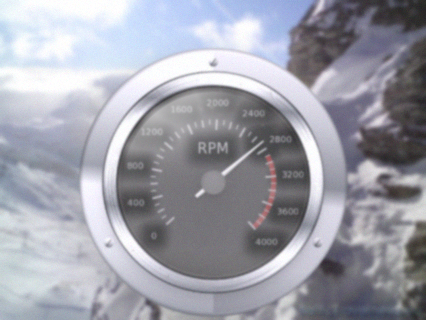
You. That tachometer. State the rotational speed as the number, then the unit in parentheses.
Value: 2700 (rpm)
